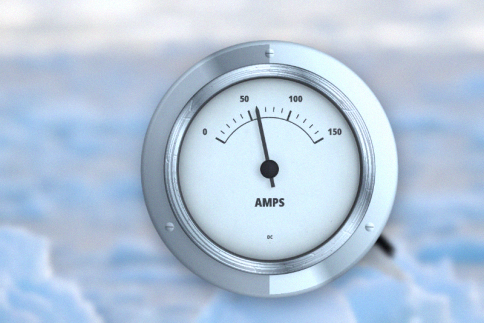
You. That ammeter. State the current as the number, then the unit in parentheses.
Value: 60 (A)
